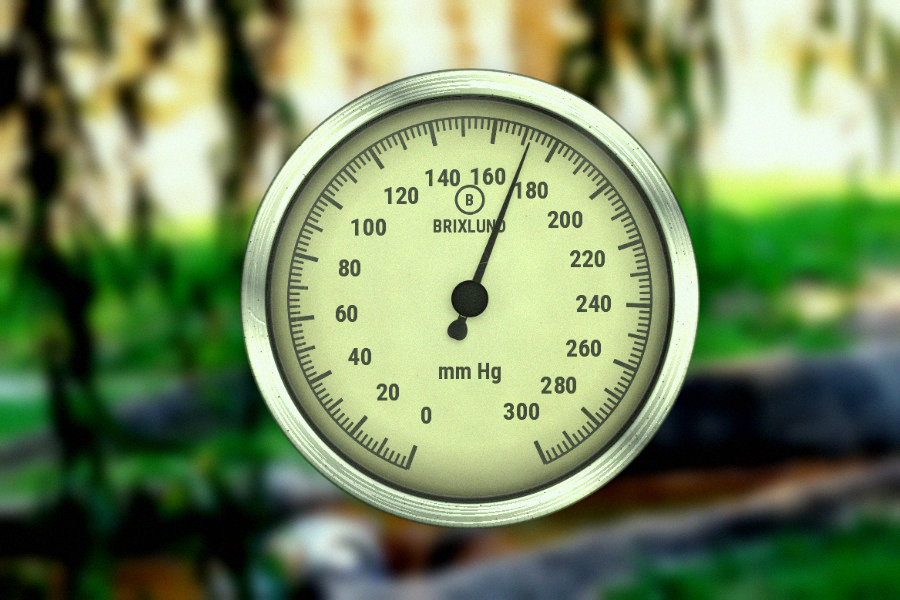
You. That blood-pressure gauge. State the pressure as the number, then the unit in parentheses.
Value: 172 (mmHg)
